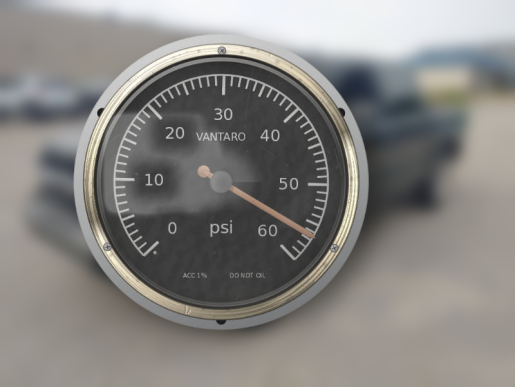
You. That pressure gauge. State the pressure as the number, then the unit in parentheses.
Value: 56.5 (psi)
